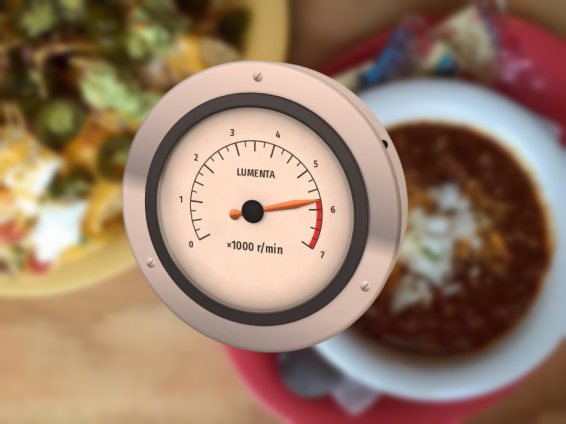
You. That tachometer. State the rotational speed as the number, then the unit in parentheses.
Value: 5750 (rpm)
